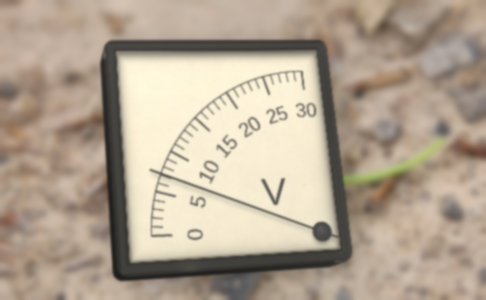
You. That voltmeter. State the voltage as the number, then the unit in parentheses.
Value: 7 (V)
